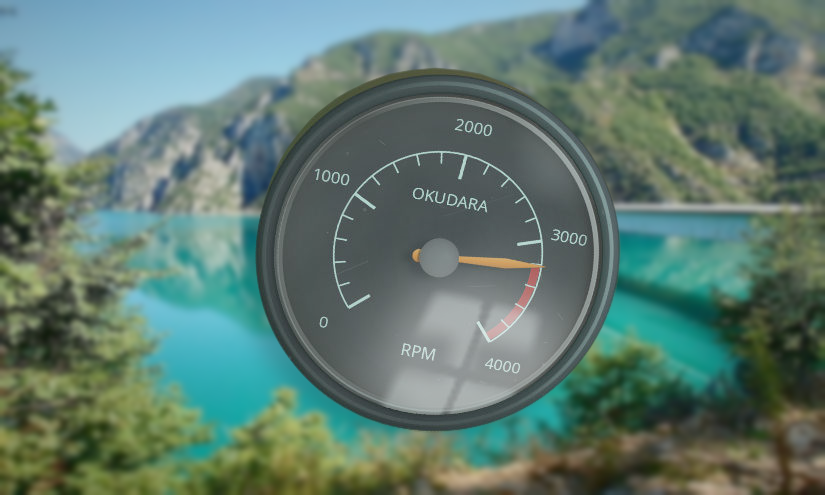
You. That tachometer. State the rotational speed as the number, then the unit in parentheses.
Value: 3200 (rpm)
